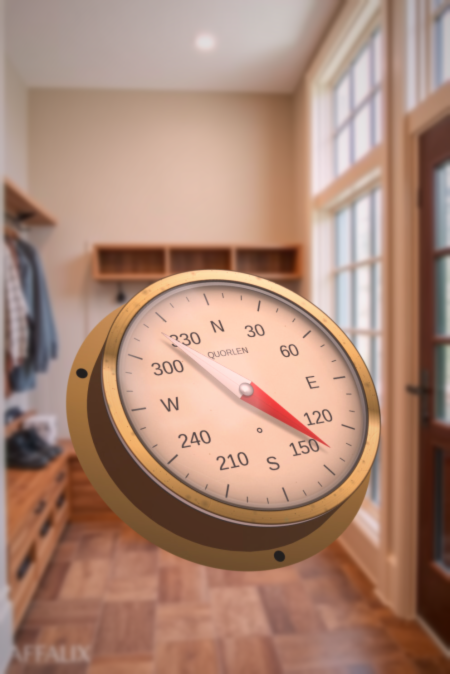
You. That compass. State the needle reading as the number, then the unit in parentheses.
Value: 140 (°)
